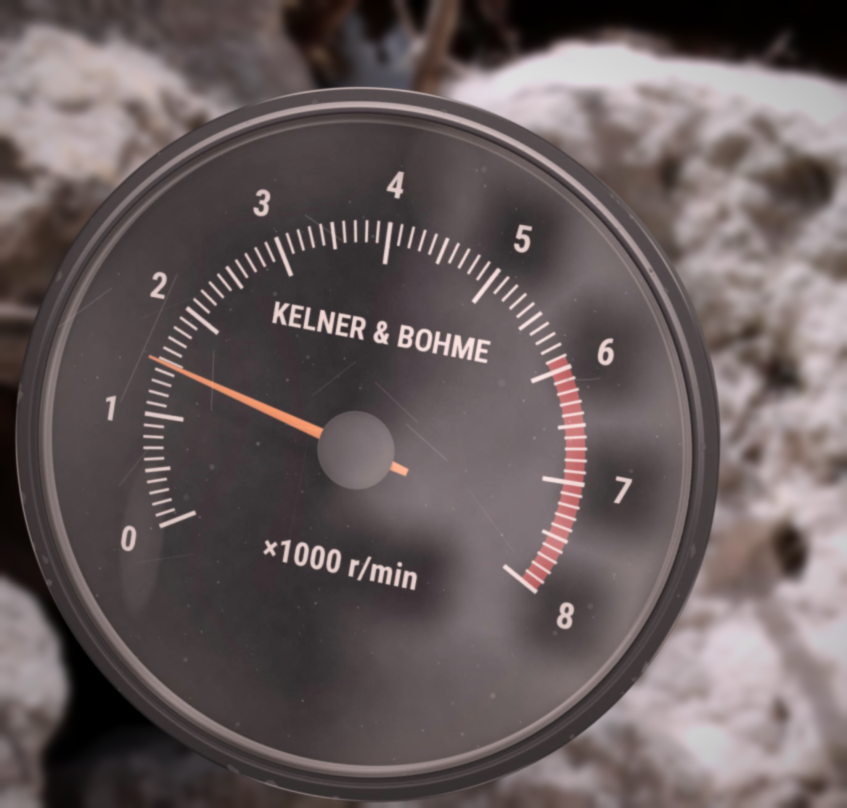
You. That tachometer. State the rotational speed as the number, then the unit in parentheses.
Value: 1500 (rpm)
